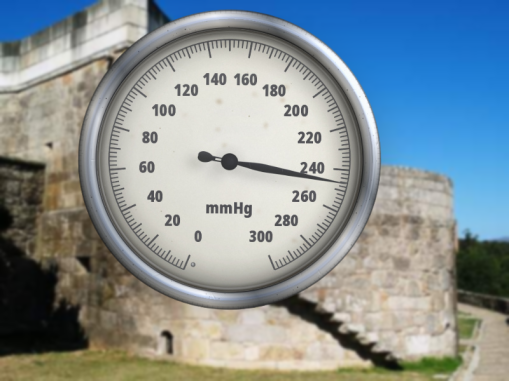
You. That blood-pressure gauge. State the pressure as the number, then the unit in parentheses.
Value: 246 (mmHg)
